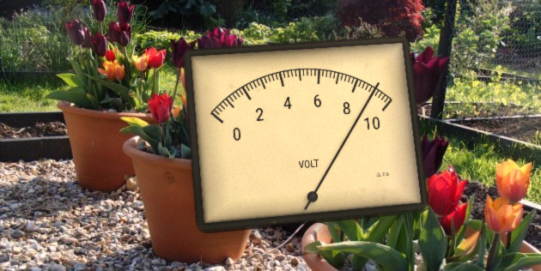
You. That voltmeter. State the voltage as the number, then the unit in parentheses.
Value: 9 (V)
